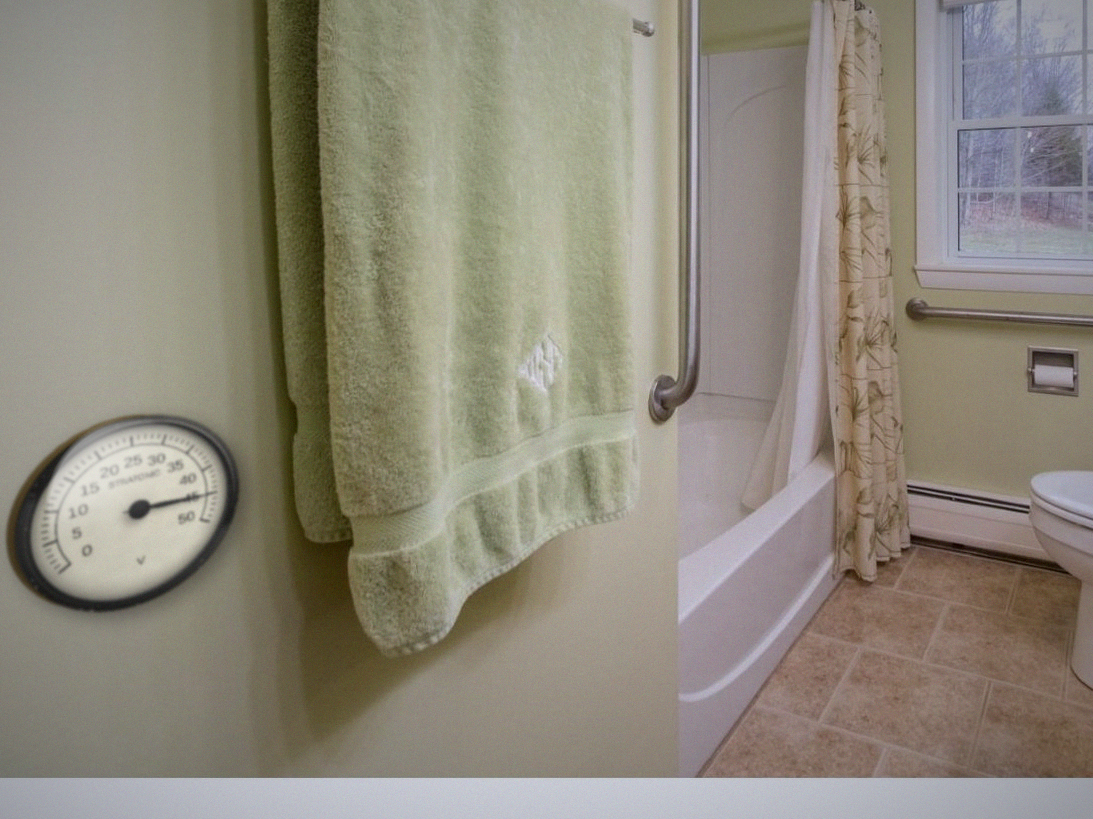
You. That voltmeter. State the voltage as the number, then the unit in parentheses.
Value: 45 (V)
